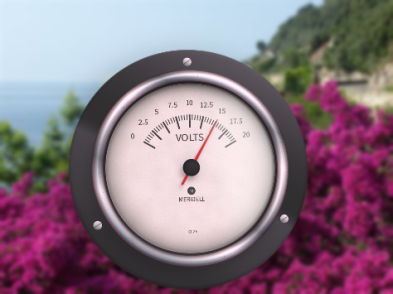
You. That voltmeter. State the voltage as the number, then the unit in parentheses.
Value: 15 (V)
